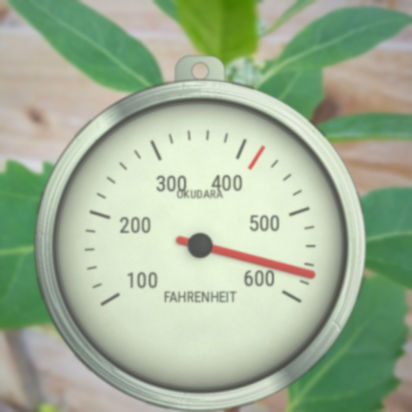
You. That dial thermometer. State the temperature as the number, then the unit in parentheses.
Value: 570 (°F)
